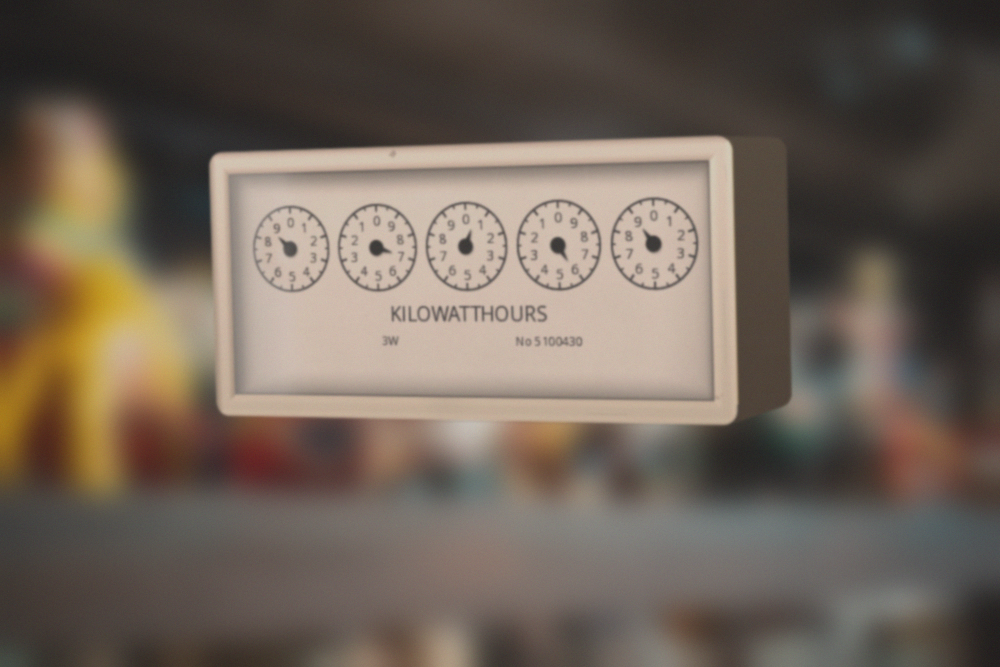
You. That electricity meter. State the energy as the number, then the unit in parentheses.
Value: 87059 (kWh)
